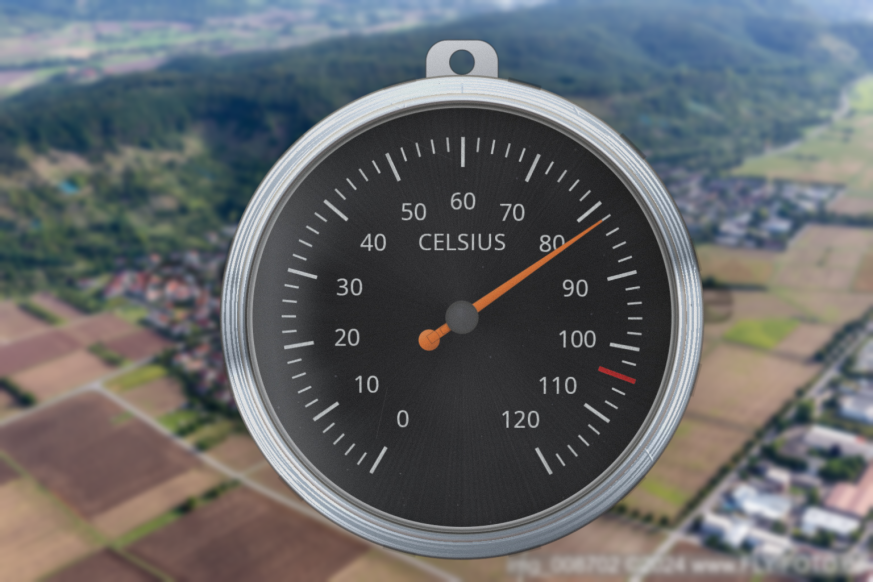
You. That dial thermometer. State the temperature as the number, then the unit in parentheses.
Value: 82 (°C)
